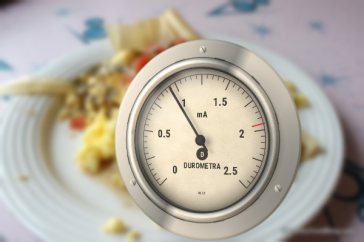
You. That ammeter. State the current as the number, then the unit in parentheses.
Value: 0.95 (mA)
